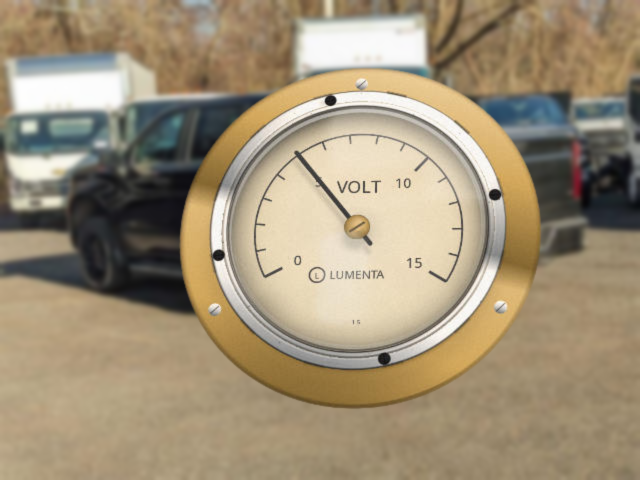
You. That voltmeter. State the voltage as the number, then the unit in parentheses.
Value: 5 (V)
